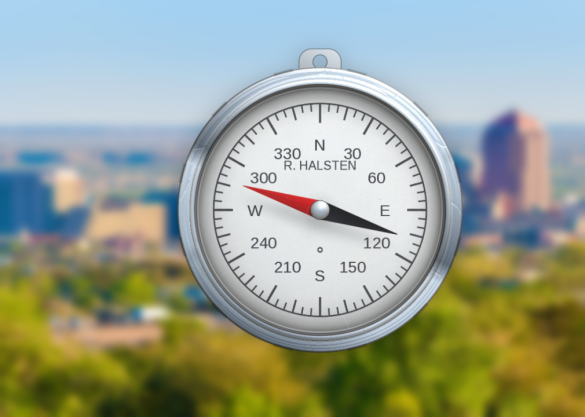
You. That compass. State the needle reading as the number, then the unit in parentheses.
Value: 287.5 (°)
